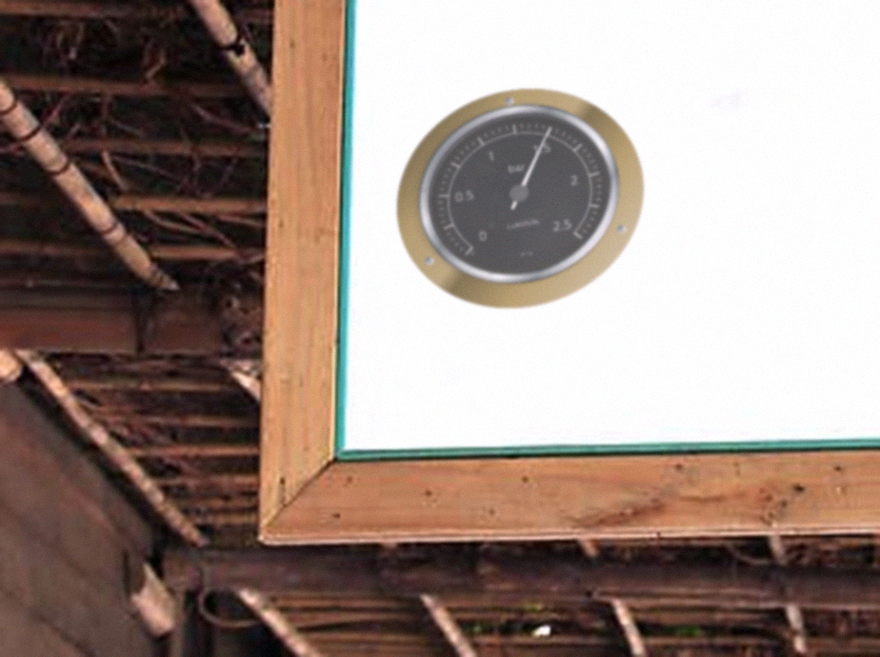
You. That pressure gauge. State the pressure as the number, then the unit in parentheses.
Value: 1.5 (bar)
